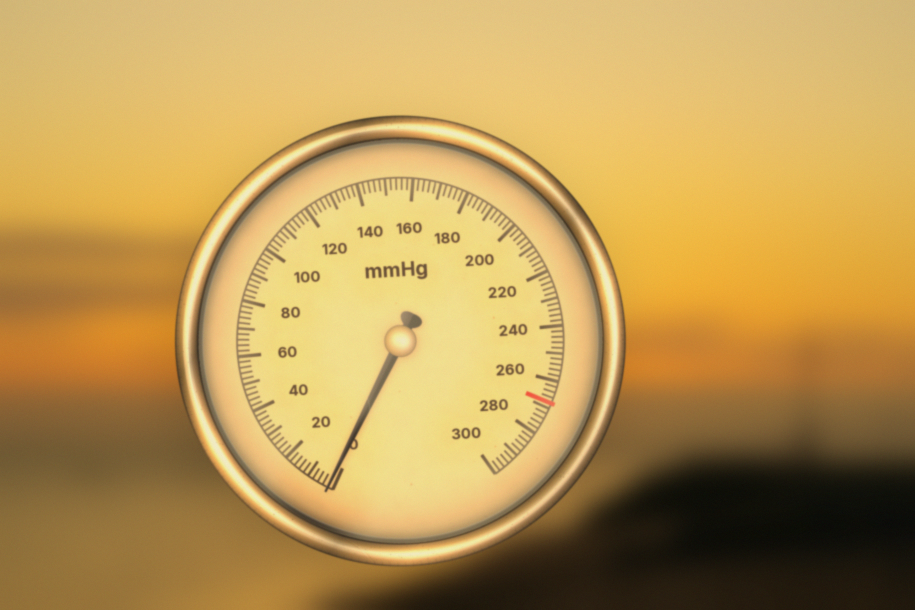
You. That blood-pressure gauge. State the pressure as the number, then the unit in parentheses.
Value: 2 (mmHg)
